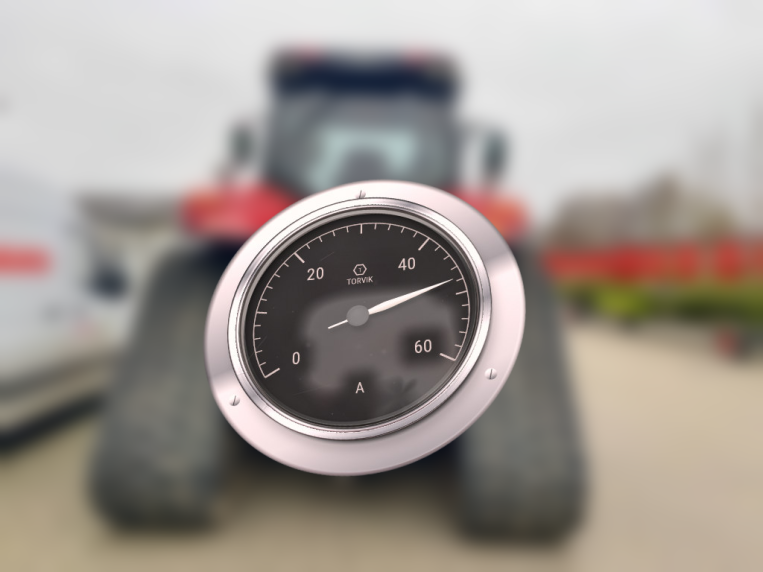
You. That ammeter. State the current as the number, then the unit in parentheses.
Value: 48 (A)
